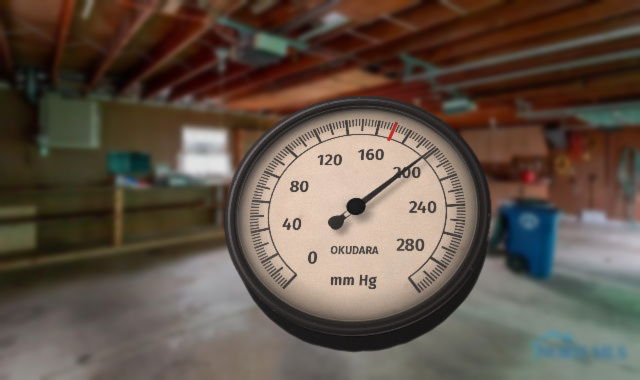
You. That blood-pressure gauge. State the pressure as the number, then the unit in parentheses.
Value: 200 (mmHg)
